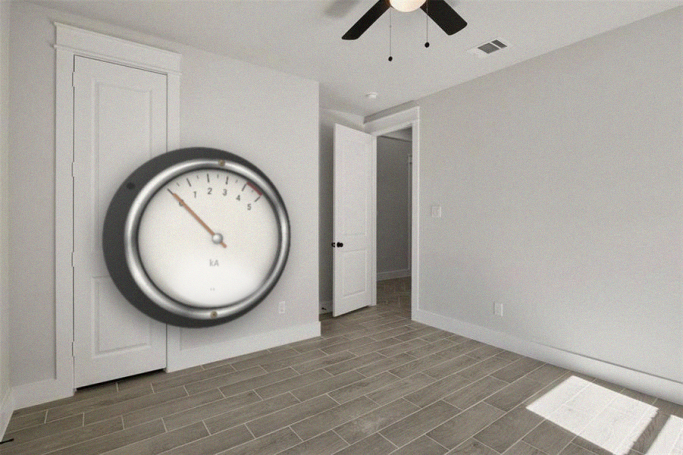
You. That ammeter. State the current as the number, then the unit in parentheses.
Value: 0 (kA)
